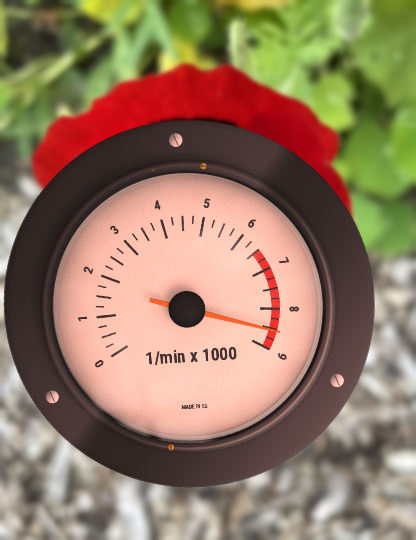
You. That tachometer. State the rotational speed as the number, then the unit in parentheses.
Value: 8500 (rpm)
